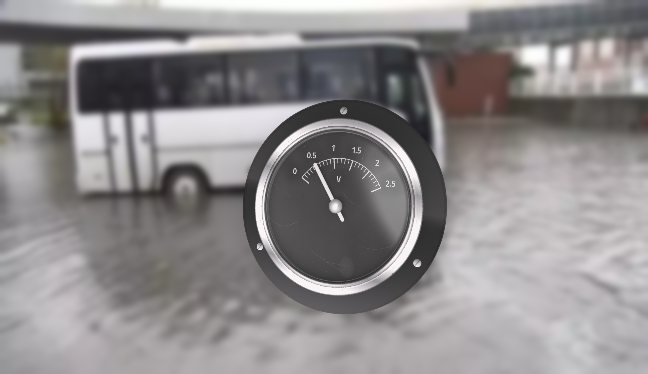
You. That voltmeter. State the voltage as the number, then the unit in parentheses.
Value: 0.5 (V)
